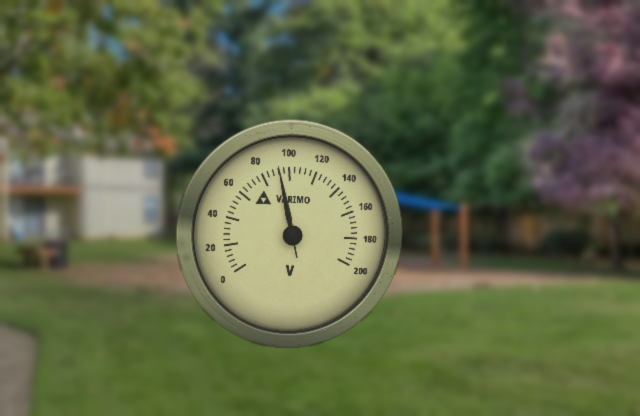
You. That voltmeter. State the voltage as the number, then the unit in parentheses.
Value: 92 (V)
